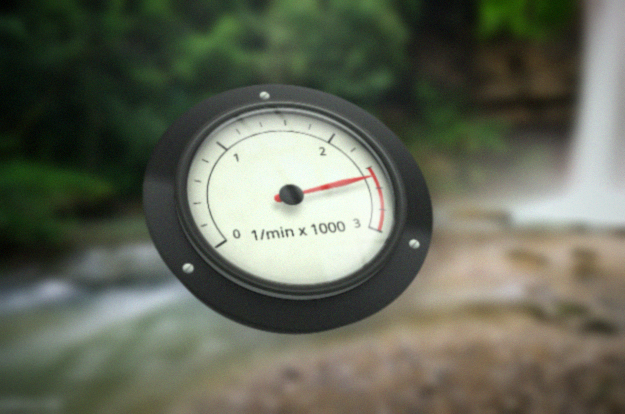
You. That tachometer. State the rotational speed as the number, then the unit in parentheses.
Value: 2500 (rpm)
